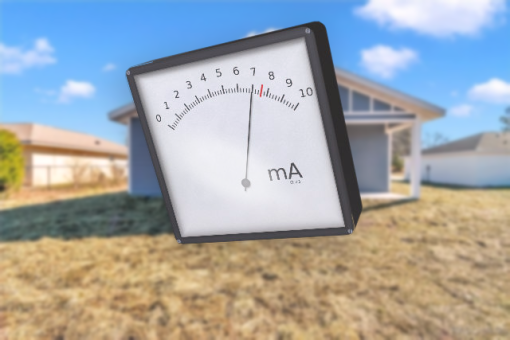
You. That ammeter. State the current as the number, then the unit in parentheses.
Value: 7 (mA)
